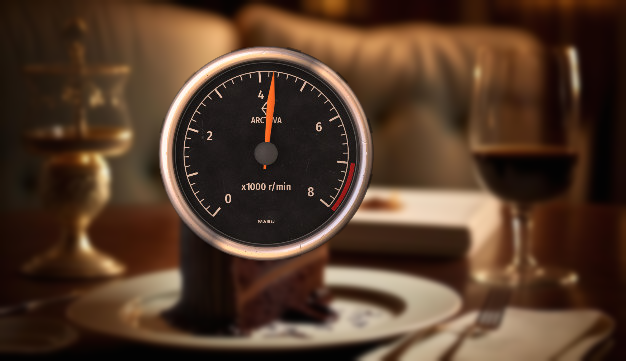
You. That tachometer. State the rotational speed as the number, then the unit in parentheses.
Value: 4300 (rpm)
